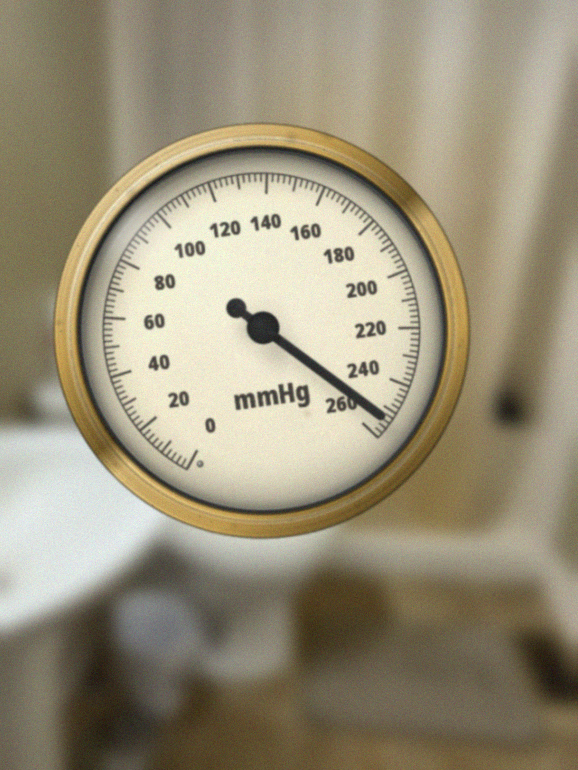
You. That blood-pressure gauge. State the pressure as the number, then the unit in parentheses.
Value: 254 (mmHg)
